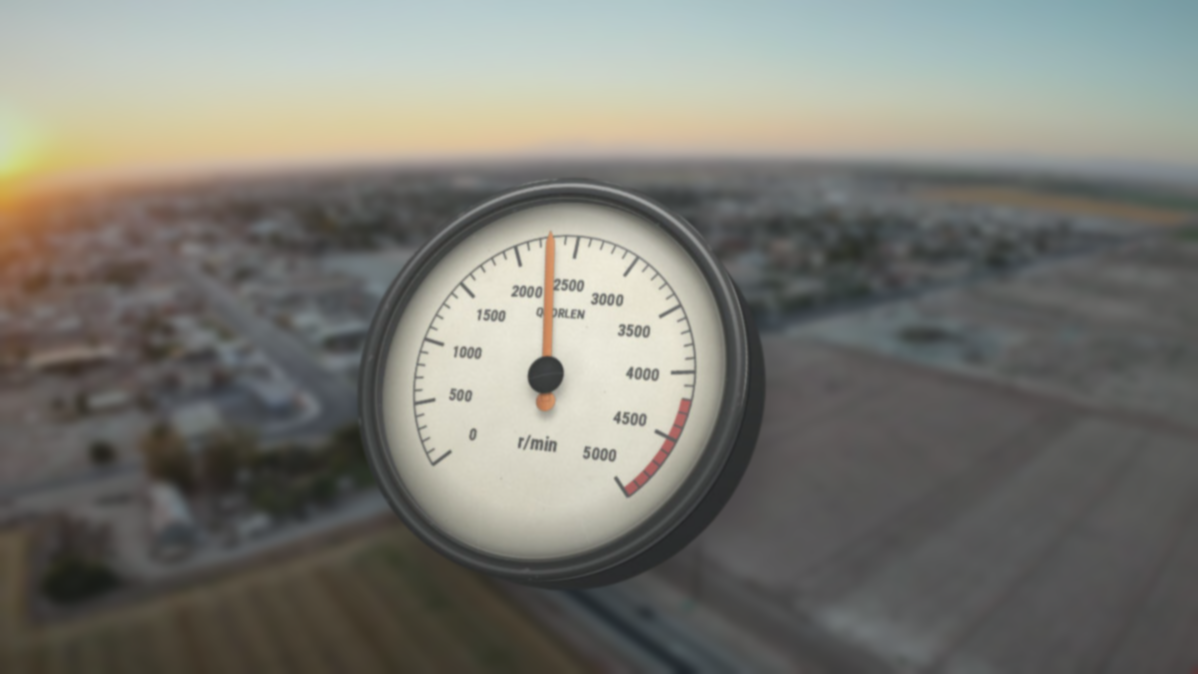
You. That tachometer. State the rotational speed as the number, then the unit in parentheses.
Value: 2300 (rpm)
